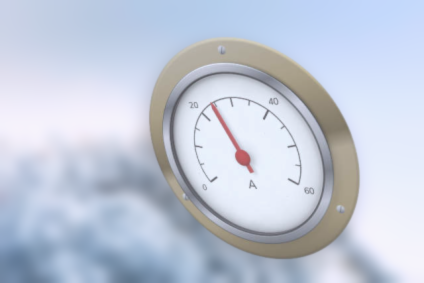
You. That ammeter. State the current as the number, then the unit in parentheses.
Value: 25 (A)
